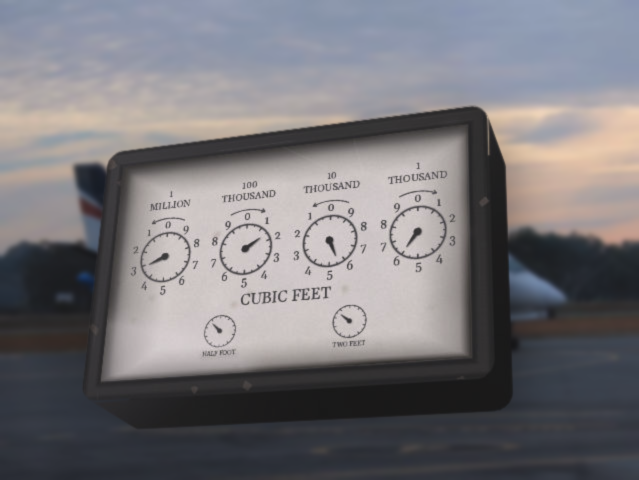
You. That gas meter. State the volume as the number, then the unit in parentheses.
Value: 315600 (ft³)
